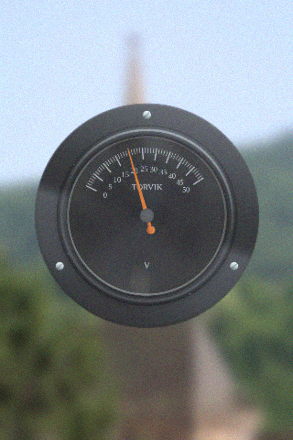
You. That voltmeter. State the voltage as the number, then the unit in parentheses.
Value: 20 (V)
